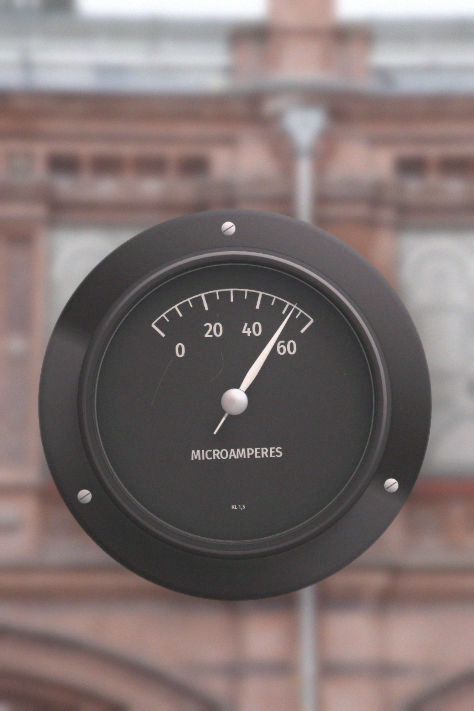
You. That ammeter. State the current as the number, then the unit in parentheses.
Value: 52.5 (µA)
